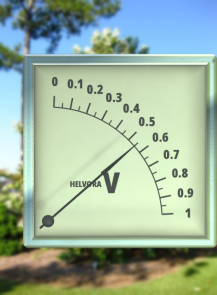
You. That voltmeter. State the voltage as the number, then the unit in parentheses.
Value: 0.55 (V)
